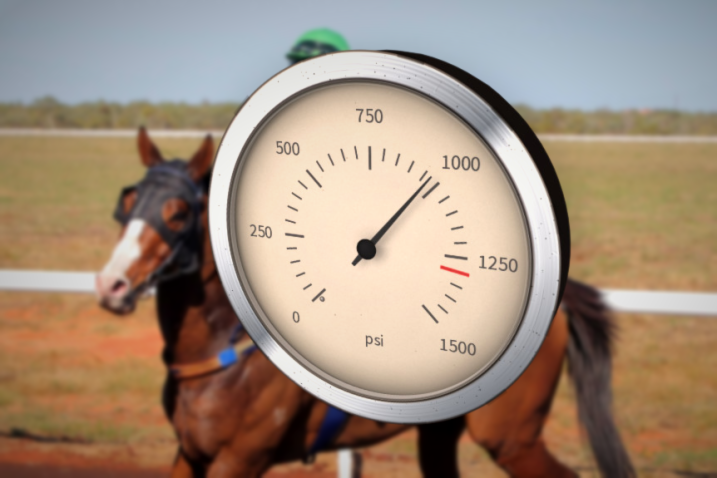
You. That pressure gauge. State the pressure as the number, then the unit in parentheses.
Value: 975 (psi)
